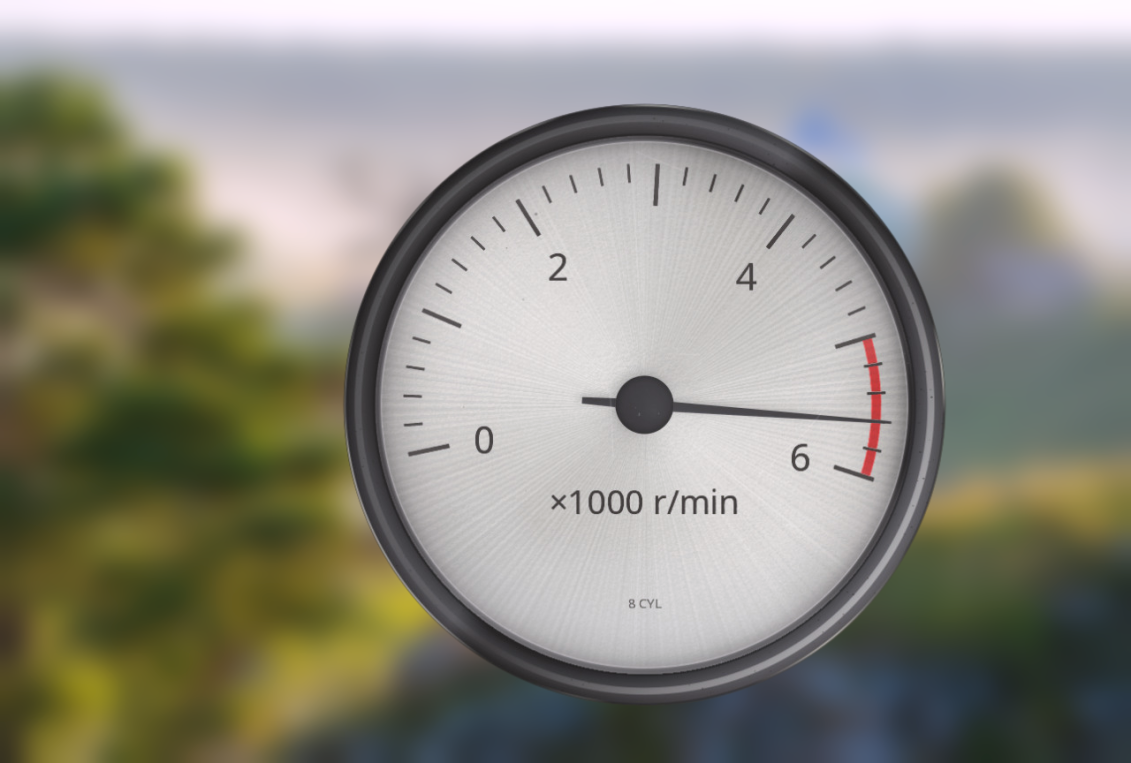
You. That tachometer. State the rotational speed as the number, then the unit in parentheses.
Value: 5600 (rpm)
